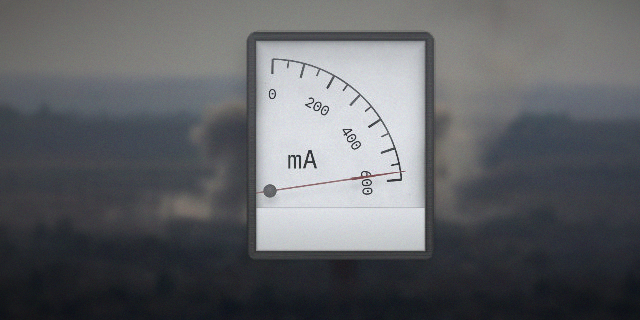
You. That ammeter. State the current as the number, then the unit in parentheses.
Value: 575 (mA)
